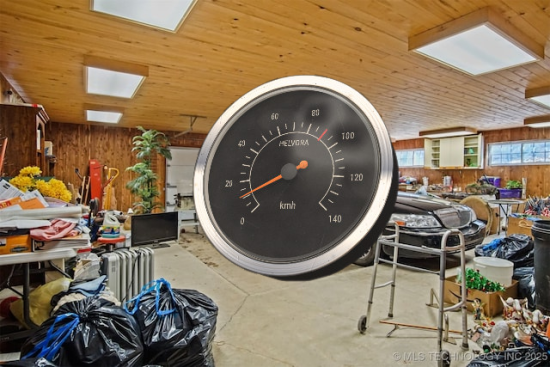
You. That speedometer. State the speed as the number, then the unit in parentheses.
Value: 10 (km/h)
